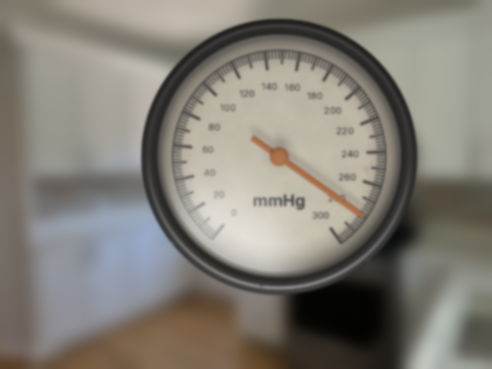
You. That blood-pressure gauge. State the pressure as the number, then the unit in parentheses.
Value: 280 (mmHg)
